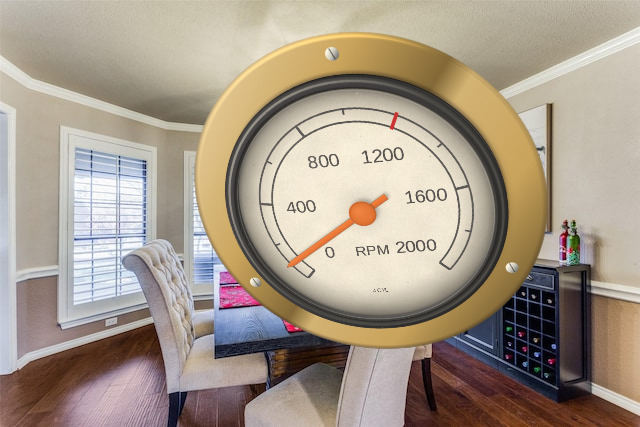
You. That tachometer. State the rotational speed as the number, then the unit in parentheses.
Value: 100 (rpm)
